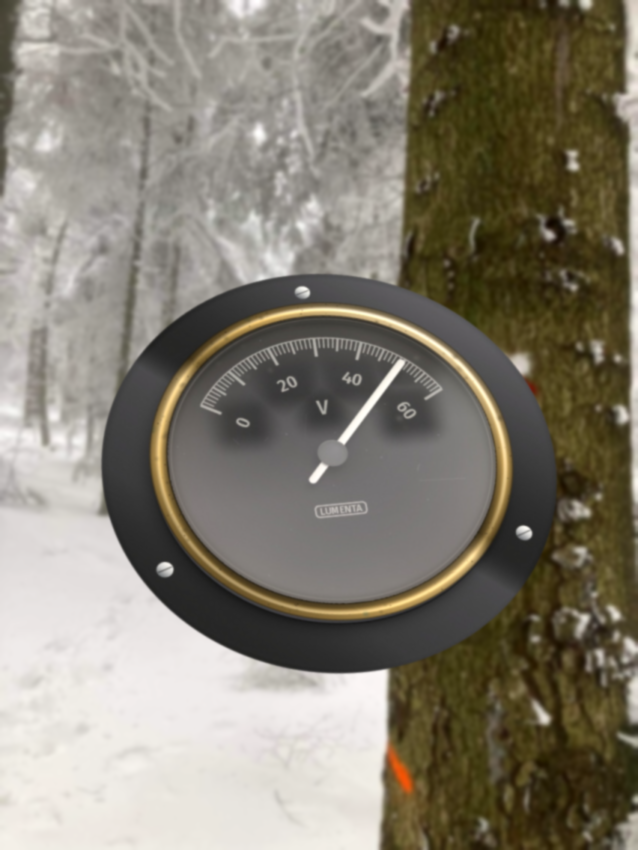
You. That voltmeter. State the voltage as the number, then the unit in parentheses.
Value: 50 (V)
